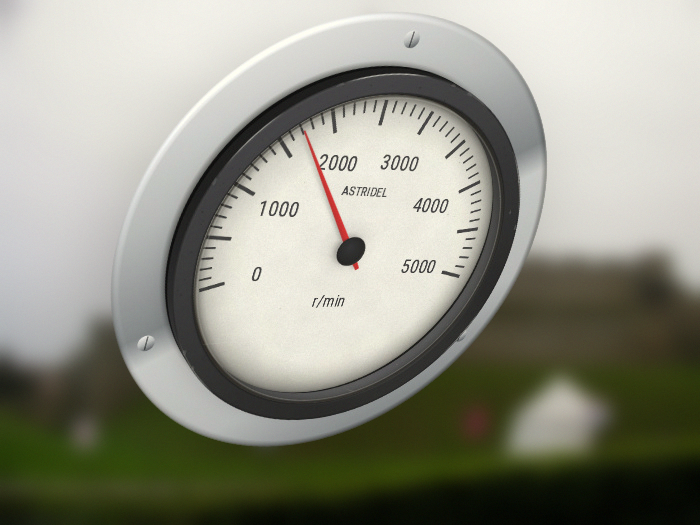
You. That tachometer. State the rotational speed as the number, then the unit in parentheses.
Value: 1700 (rpm)
